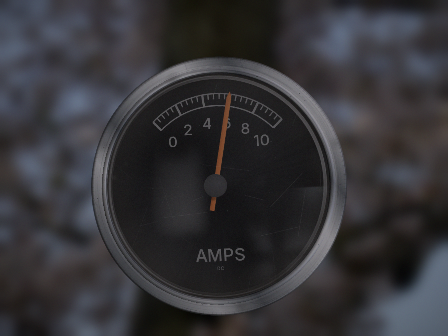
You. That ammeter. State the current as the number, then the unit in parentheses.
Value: 6 (A)
